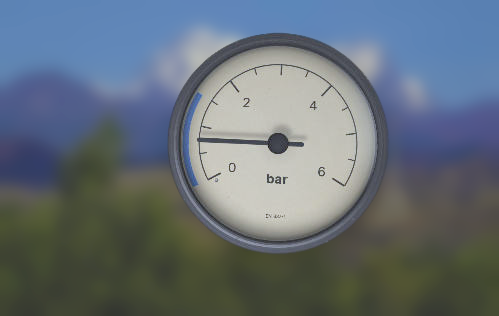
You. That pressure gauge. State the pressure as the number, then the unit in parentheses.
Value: 0.75 (bar)
